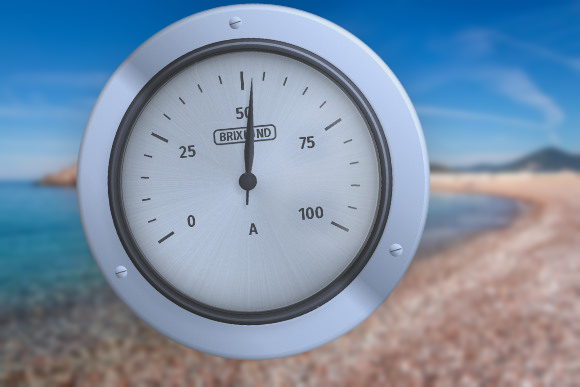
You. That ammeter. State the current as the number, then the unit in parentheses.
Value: 52.5 (A)
